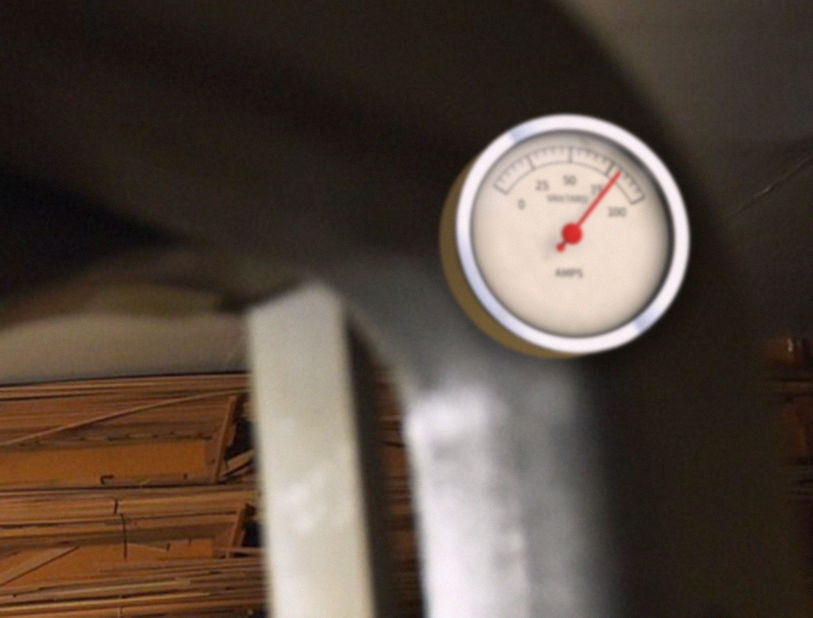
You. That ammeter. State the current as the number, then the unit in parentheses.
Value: 80 (A)
